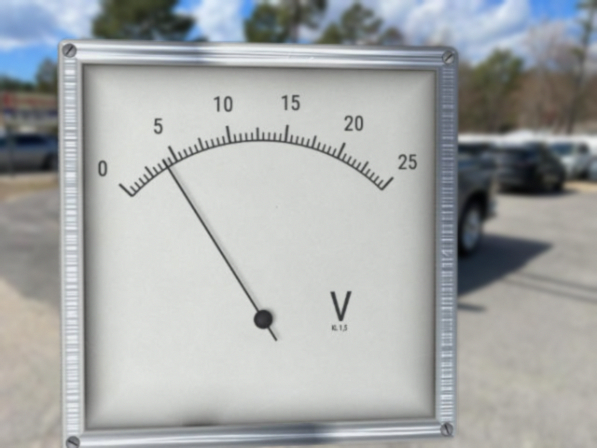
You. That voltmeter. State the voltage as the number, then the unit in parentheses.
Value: 4 (V)
